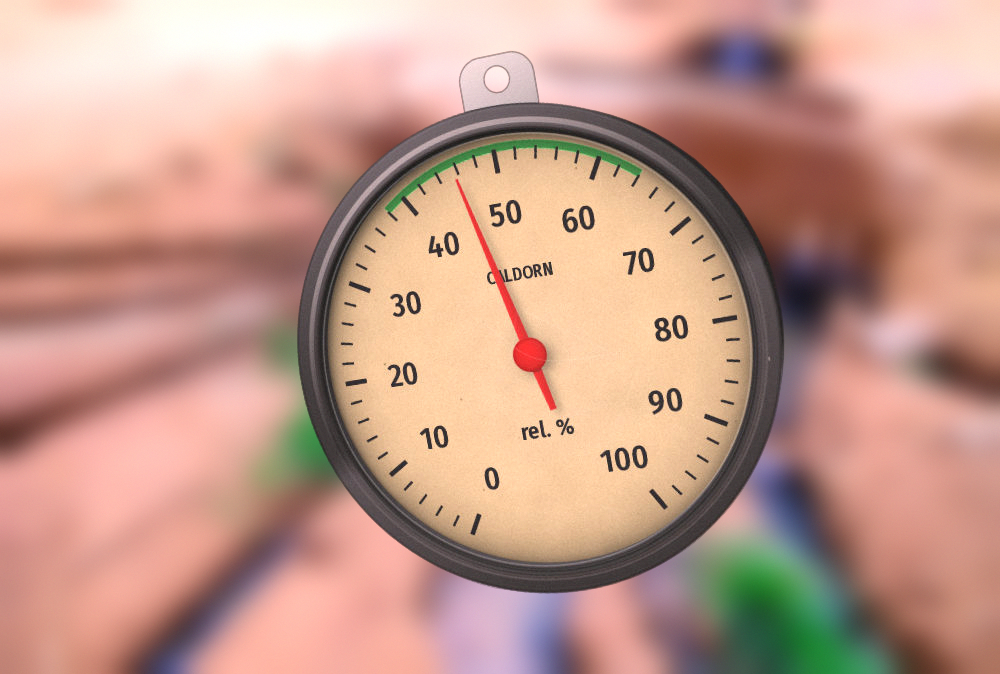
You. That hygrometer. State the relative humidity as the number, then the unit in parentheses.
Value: 46 (%)
